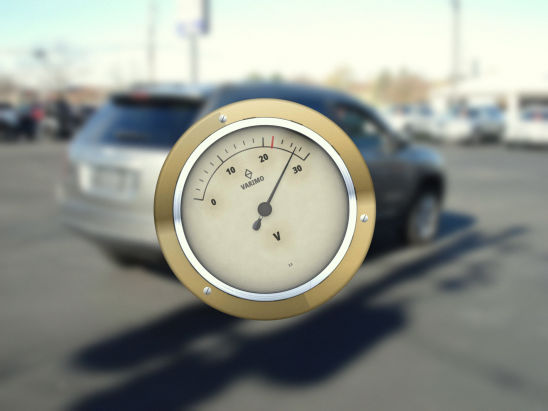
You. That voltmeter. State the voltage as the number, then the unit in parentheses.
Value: 27 (V)
